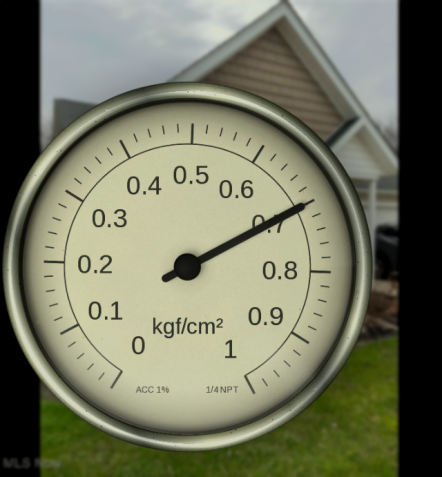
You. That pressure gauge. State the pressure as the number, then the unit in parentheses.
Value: 0.7 (kg/cm²)
